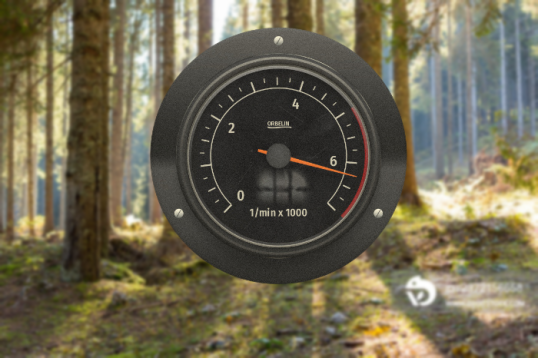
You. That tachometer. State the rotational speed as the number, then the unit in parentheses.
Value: 6250 (rpm)
